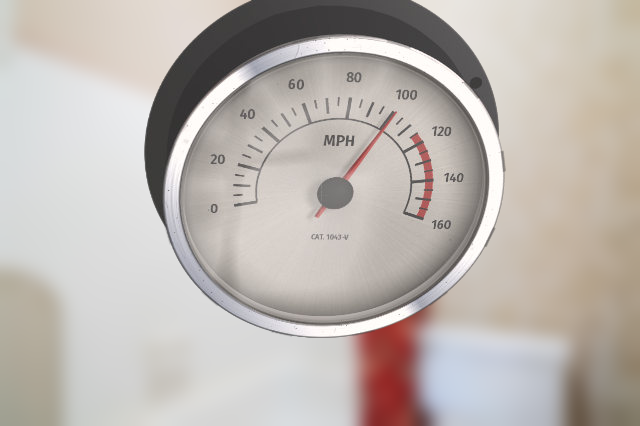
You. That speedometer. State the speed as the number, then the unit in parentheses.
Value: 100 (mph)
